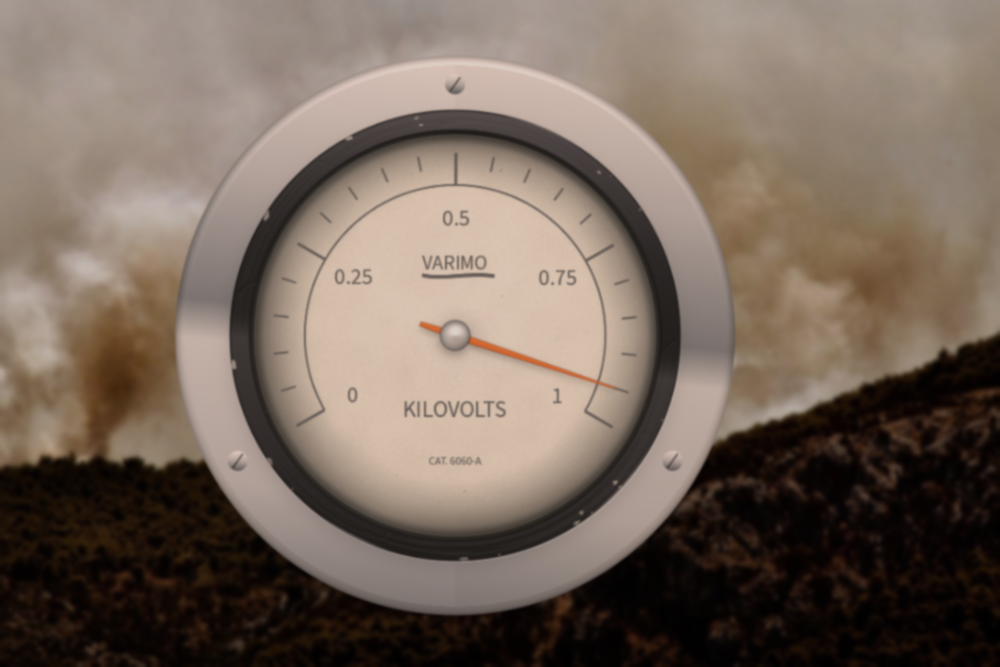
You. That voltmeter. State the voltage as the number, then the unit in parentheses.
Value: 0.95 (kV)
